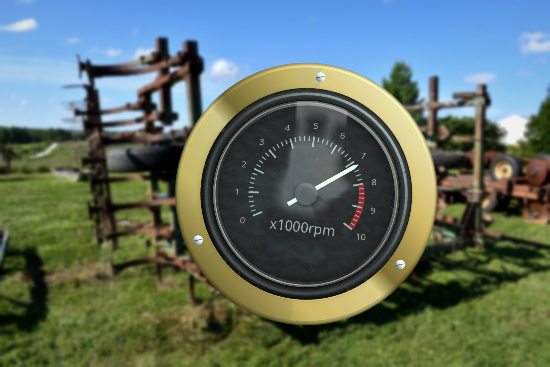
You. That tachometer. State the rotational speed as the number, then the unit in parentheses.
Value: 7200 (rpm)
